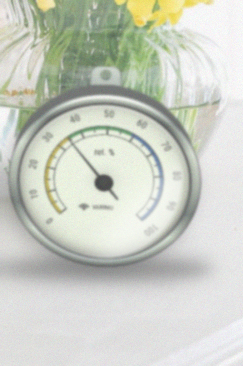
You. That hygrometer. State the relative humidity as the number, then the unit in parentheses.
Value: 35 (%)
